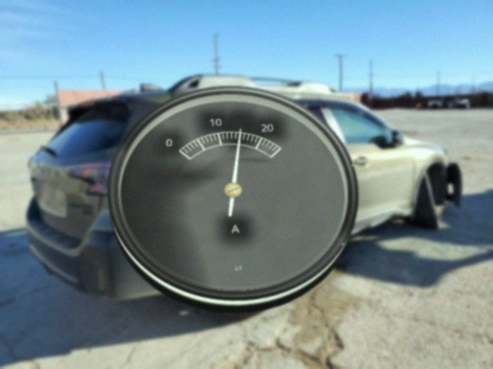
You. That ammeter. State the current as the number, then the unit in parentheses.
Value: 15 (A)
